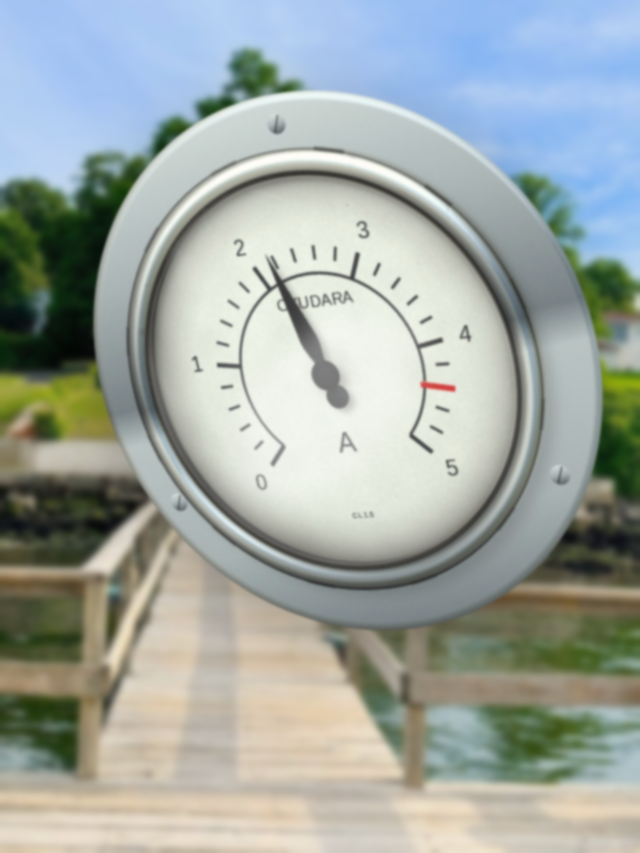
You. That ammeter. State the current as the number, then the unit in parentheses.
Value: 2.2 (A)
